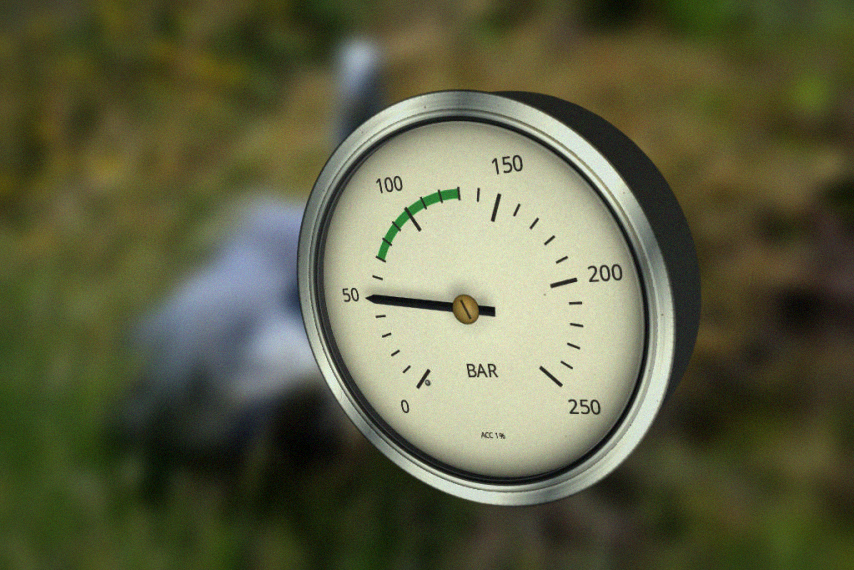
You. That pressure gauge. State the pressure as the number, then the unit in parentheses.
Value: 50 (bar)
